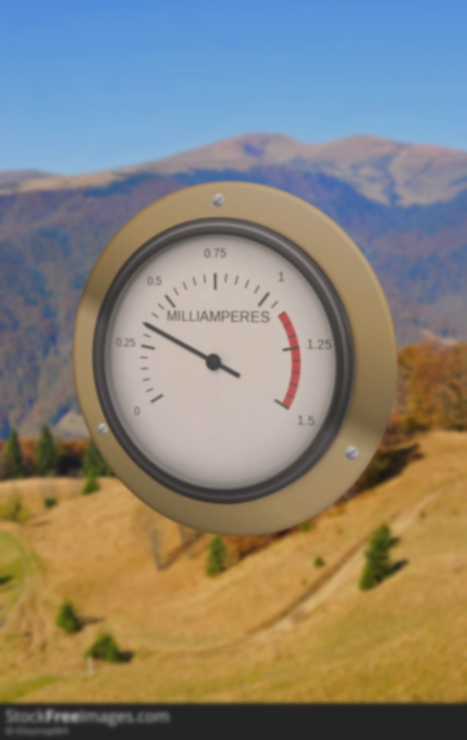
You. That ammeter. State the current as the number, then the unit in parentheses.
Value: 0.35 (mA)
